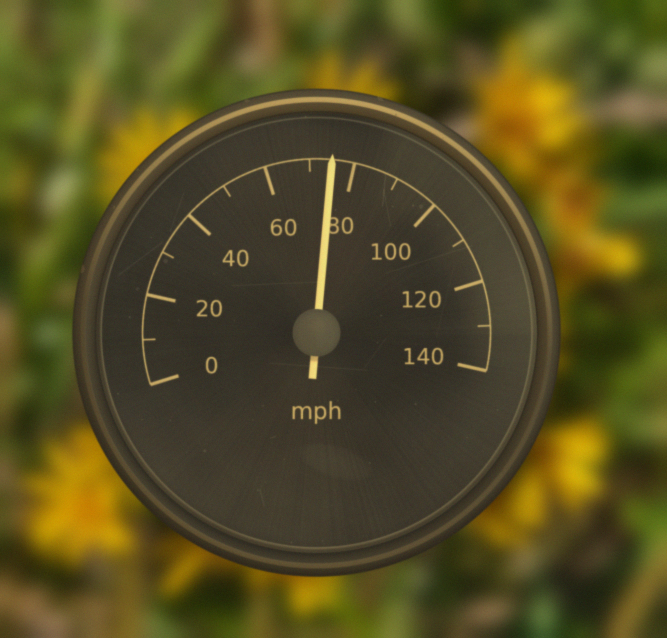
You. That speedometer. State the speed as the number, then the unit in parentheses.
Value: 75 (mph)
